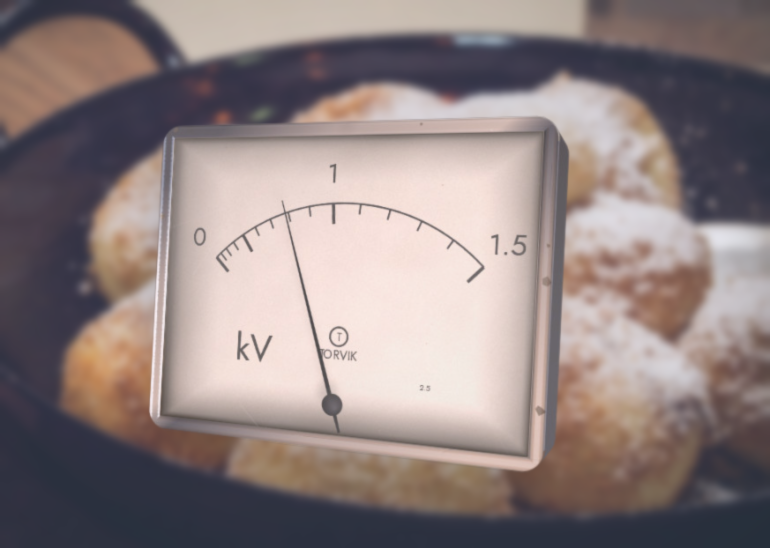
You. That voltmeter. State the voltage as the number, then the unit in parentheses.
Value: 0.8 (kV)
